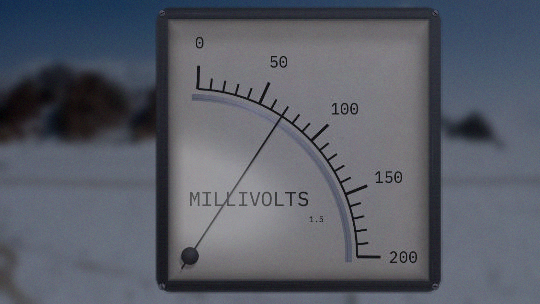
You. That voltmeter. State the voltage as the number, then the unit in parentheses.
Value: 70 (mV)
